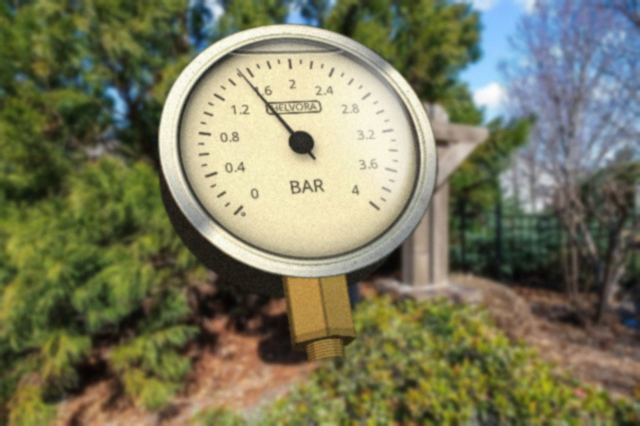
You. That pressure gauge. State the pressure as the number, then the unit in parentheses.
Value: 1.5 (bar)
